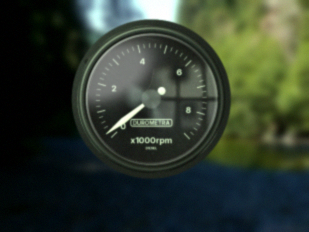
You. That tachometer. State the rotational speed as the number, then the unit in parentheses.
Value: 200 (rpm)
